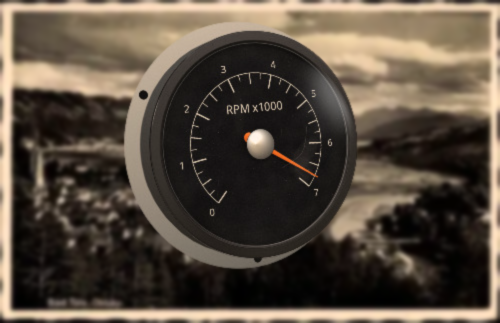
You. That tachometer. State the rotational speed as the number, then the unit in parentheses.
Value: 6750 (rpm)
